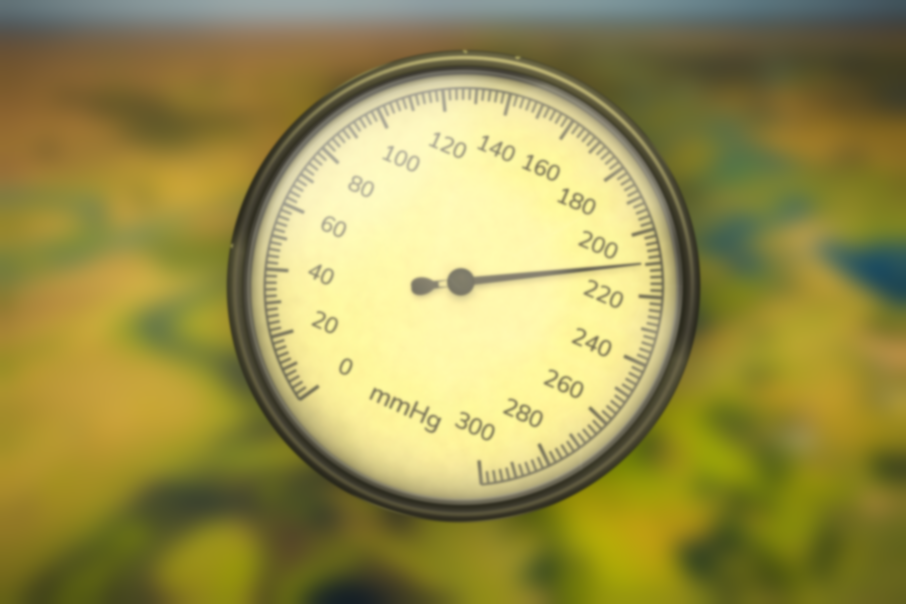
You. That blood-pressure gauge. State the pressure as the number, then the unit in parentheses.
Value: 210 (mmHg)
